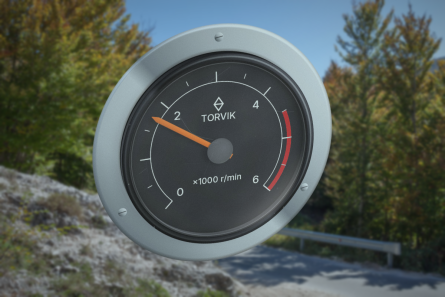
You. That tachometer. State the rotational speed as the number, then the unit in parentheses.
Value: 1750 (rpm)
